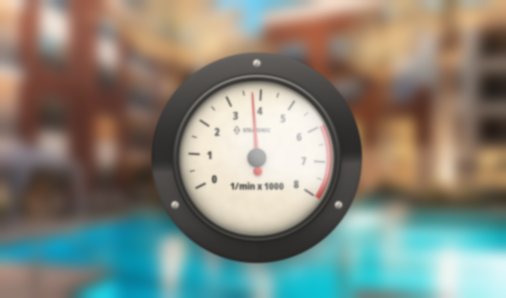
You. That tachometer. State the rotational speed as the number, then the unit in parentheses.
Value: 3750 (rpm)
